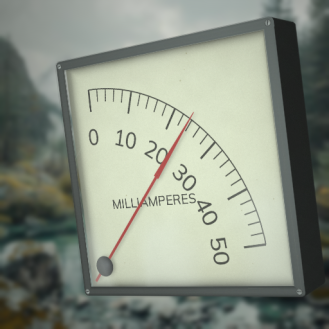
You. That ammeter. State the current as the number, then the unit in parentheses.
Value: 24 (mA)
